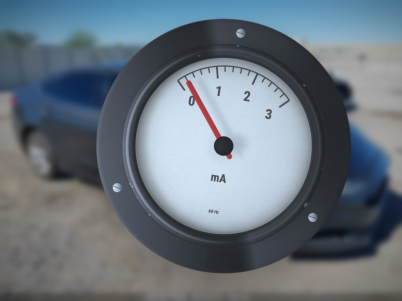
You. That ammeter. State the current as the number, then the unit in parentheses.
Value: 0.2 (mA)
